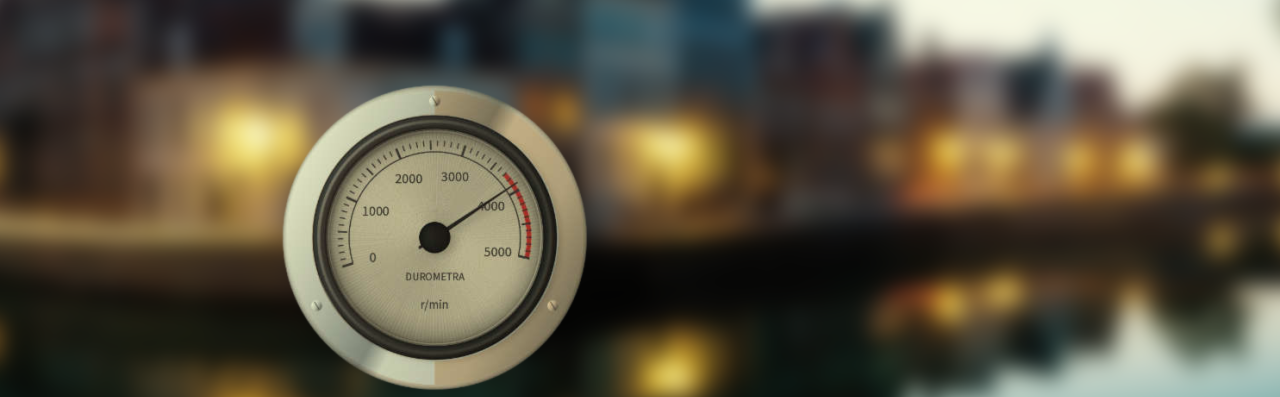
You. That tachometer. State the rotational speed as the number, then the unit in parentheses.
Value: 3900 (rpm)
